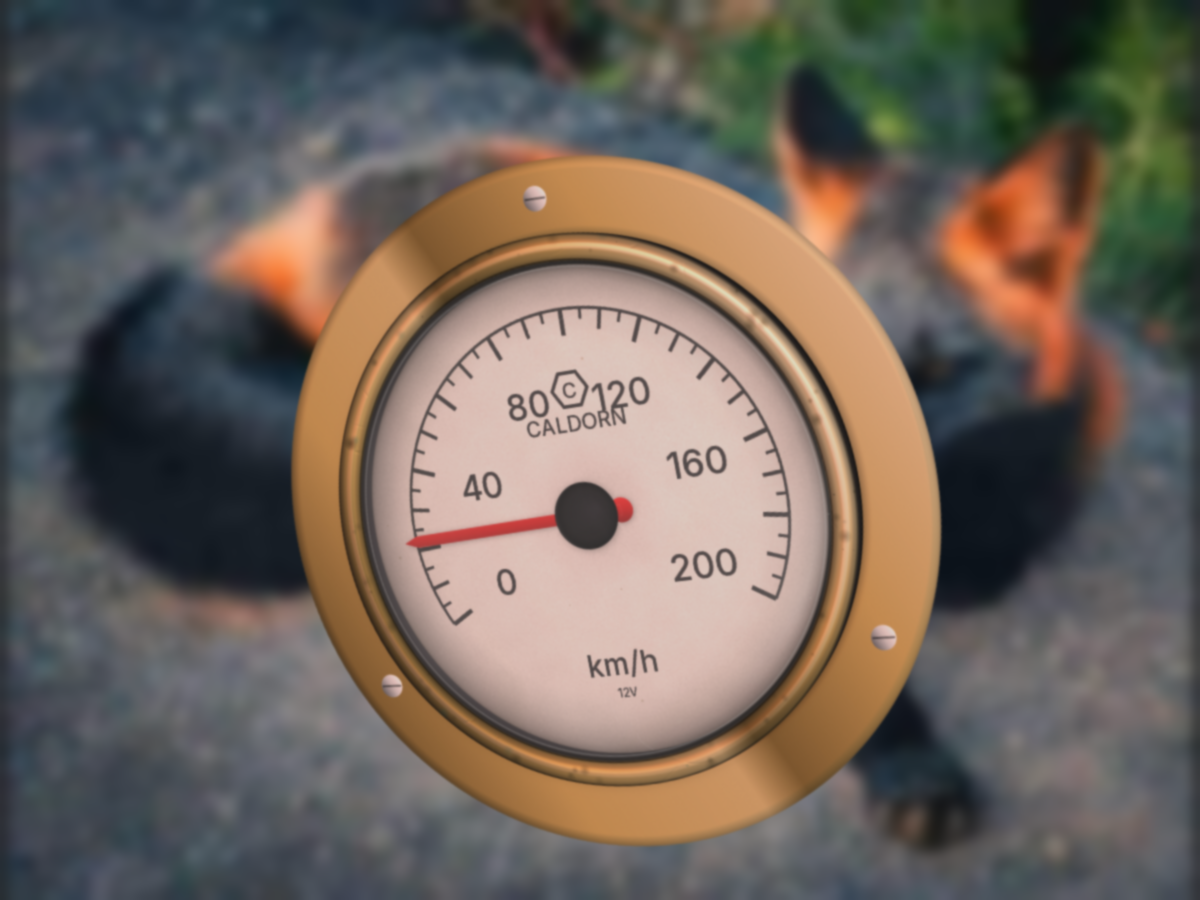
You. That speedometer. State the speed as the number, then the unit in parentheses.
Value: 22.5 (km/h)
